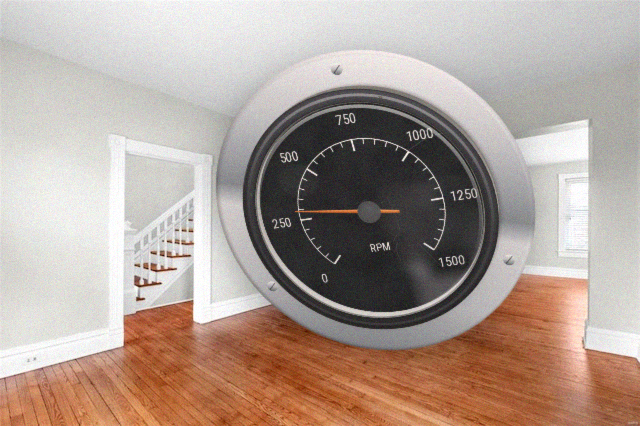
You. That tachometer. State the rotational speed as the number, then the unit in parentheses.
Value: 300 (rpm)
